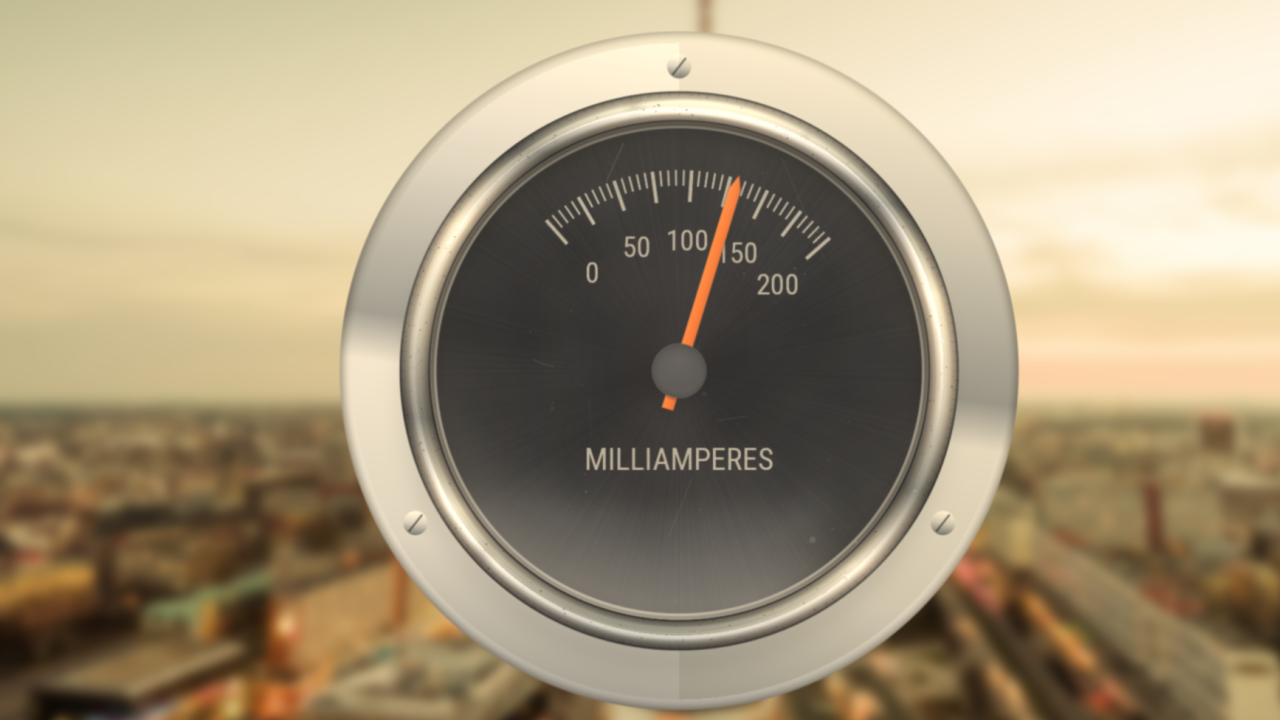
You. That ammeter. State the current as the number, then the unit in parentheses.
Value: 130 (mA)
